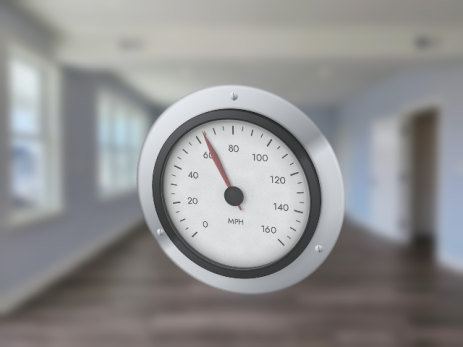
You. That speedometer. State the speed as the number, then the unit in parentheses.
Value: 65 (mph)
